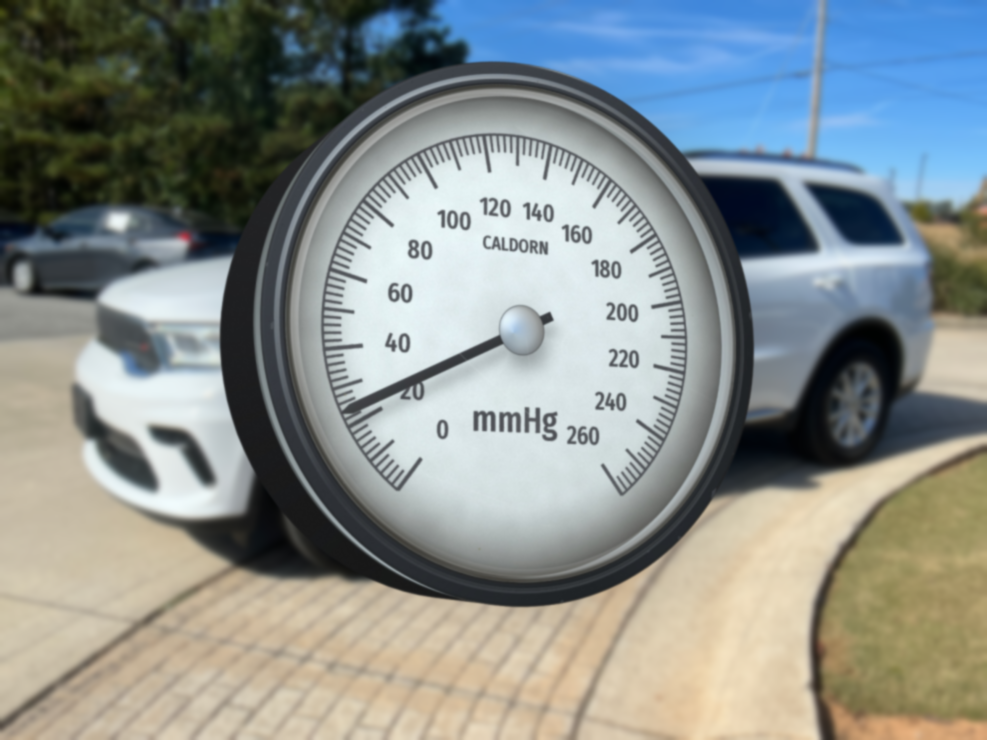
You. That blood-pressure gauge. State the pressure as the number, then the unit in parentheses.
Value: 24 (mmHg)
